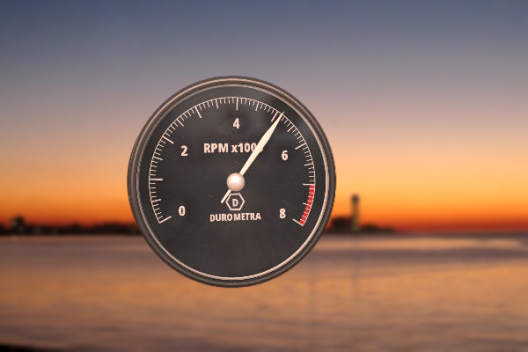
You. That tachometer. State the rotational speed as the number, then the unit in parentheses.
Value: 5100 (rpm)
